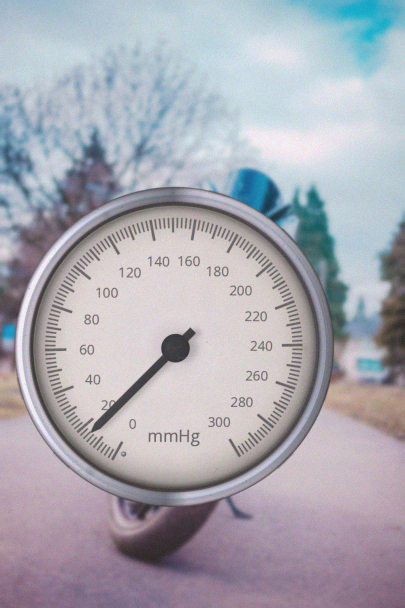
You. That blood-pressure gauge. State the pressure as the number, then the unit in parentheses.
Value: 16 (mmHg)
